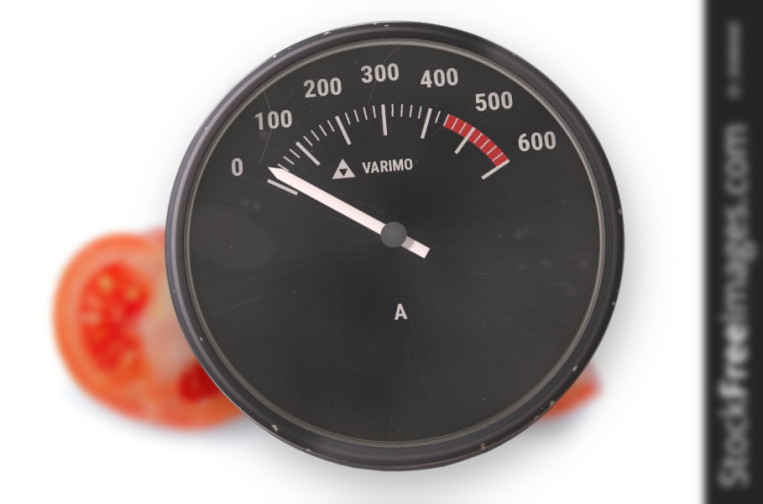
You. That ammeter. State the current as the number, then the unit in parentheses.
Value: 20 (A)
